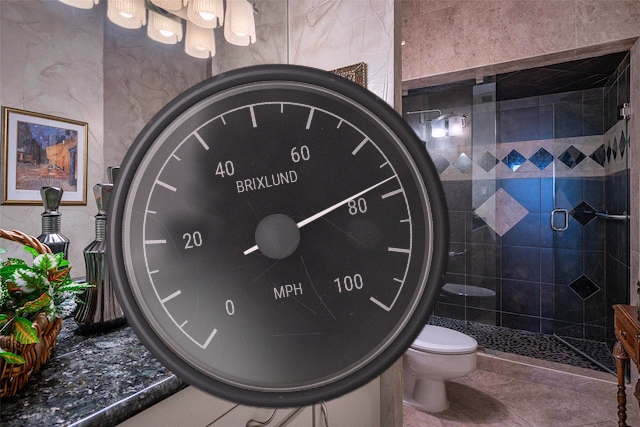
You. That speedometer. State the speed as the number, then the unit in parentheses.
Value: 77.5 (mph)
